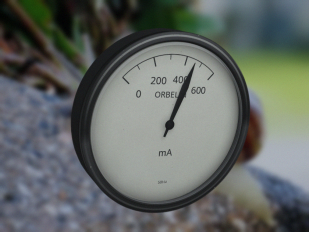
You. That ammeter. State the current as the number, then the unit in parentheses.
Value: 450 (mA)
